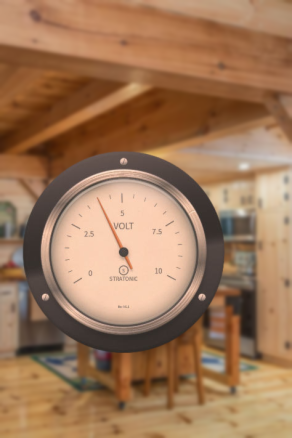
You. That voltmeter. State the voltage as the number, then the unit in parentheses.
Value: 4 (V)
